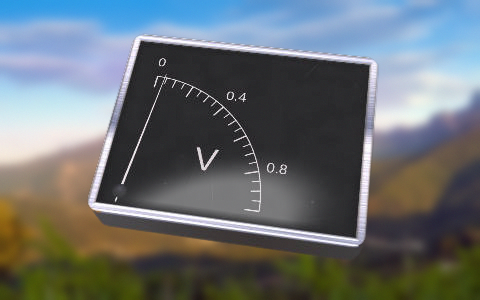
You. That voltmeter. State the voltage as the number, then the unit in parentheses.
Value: 0.05 (V)
